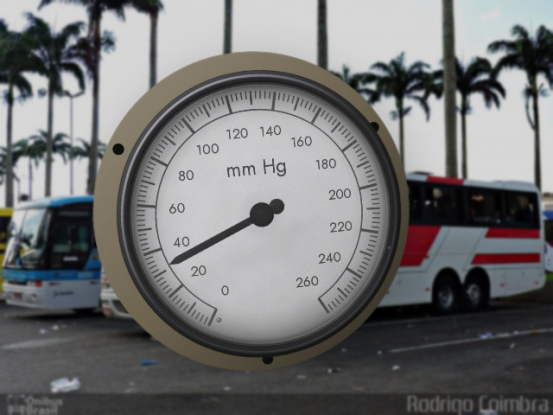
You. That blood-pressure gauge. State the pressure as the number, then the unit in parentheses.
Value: 32 (mmHg)
